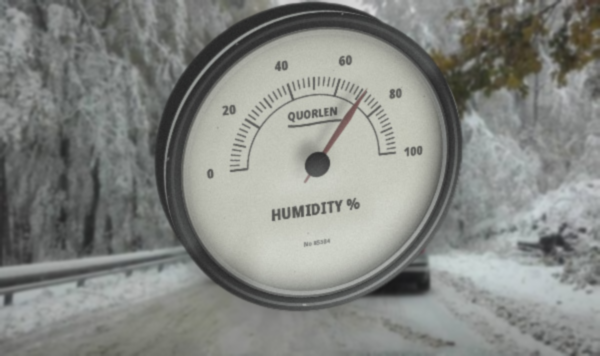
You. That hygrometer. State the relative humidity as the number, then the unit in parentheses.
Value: 70 (%)
